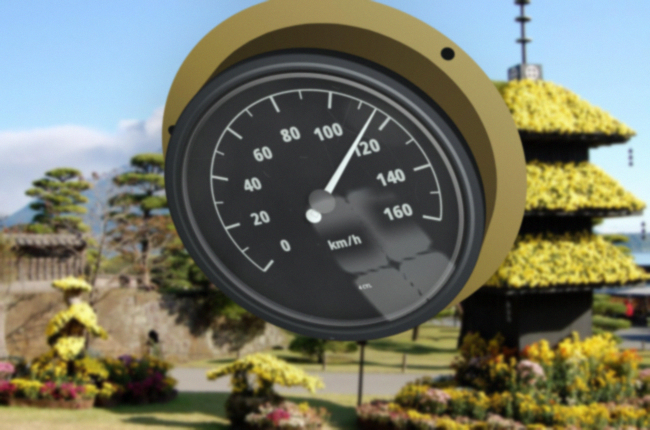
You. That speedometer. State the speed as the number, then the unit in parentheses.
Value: 115 (km/h)
